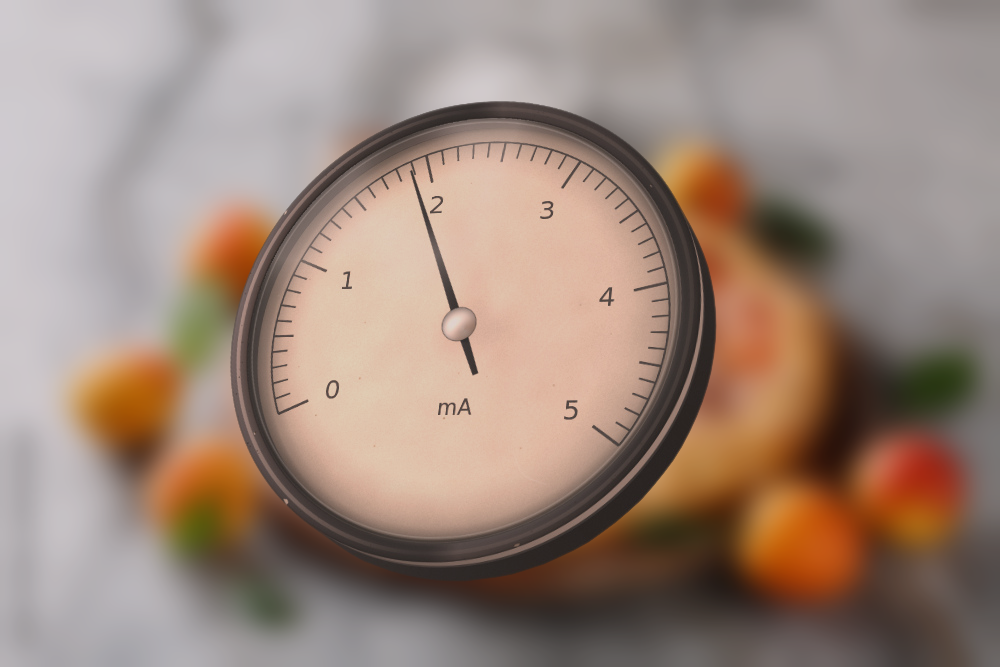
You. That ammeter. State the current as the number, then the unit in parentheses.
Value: 1.9 (mA)
